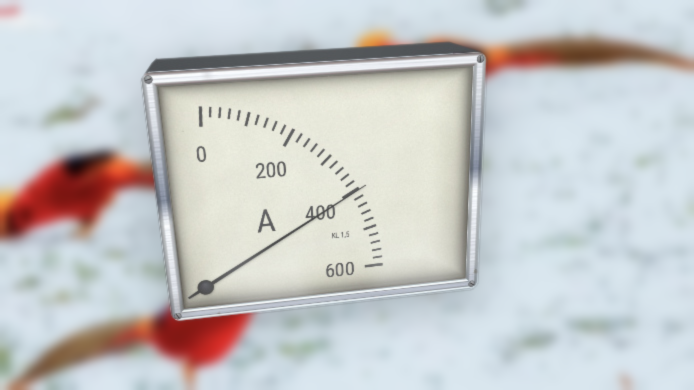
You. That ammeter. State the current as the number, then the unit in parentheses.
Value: 400 (A)
